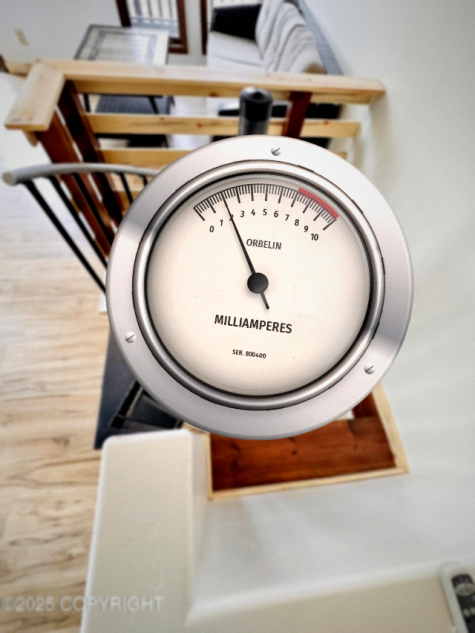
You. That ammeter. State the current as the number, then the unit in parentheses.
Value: 2 (mA)
